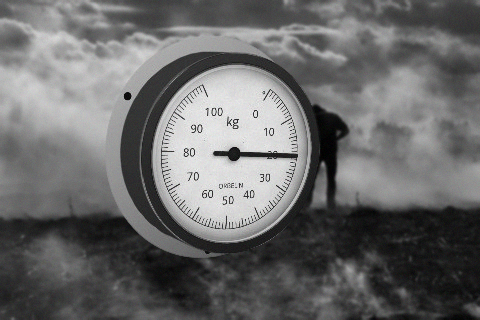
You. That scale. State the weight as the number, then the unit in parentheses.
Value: 20 (kg)
